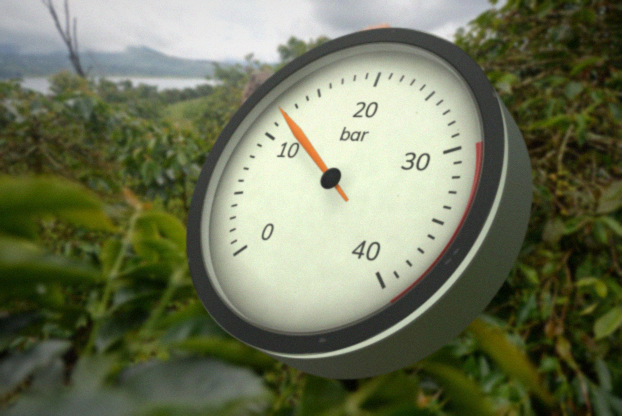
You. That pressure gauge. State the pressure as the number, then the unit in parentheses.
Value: 12 (bar)
